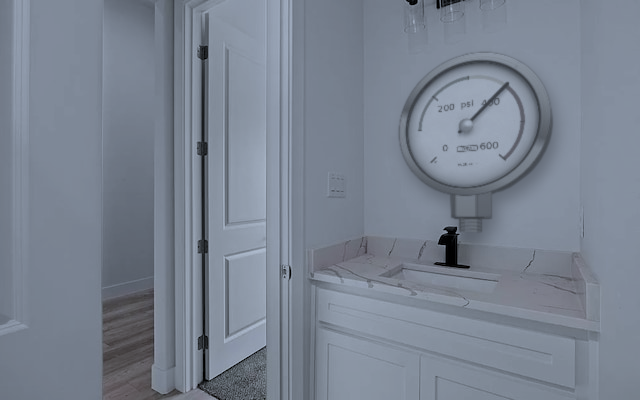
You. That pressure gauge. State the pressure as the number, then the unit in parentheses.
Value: 400 (psi)
